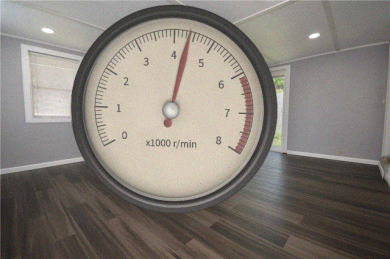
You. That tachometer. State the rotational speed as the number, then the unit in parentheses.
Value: 4400 (rpm)
